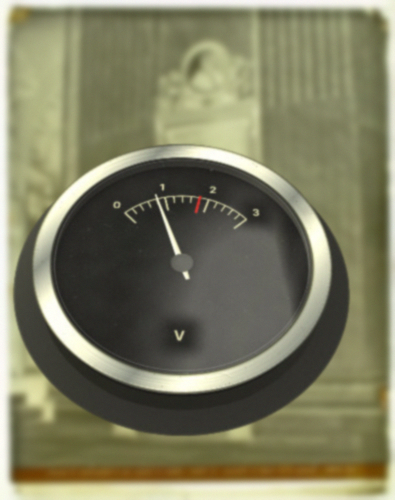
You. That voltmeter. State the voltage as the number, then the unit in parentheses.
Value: 0.8 (V)
